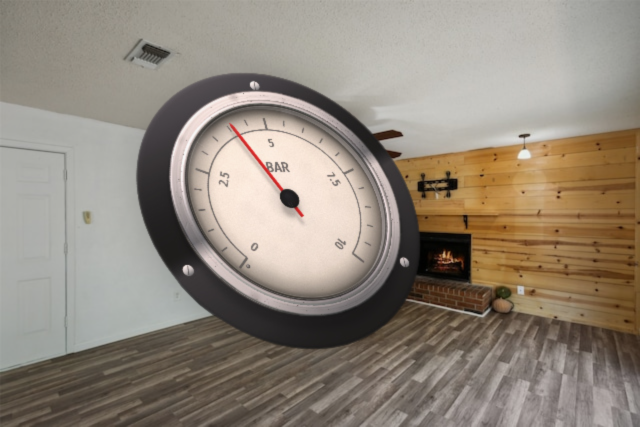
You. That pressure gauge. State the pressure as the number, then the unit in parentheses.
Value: 4 (bar)
